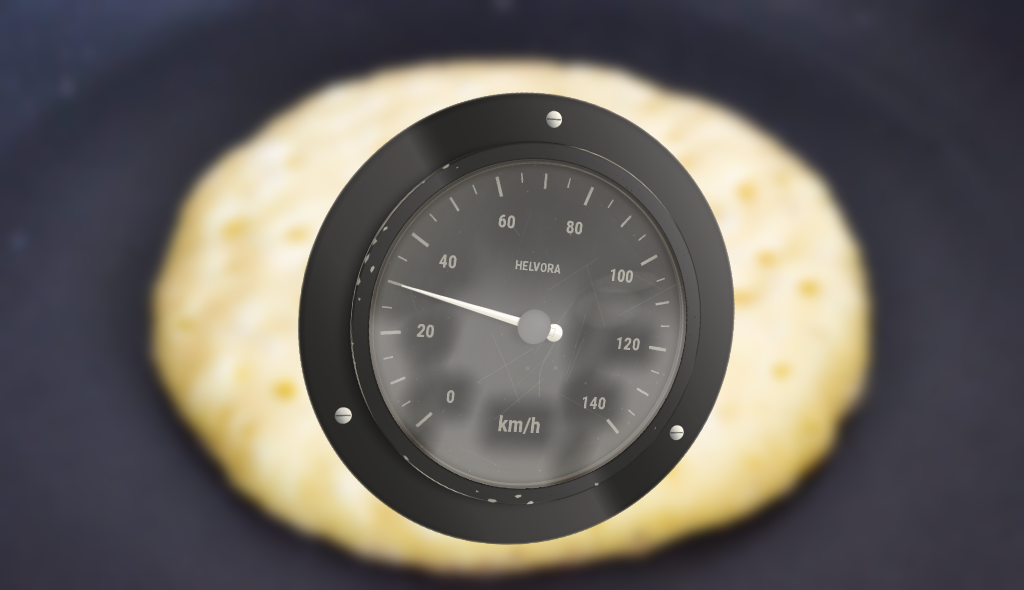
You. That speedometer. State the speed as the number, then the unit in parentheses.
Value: 30 (km/h)
